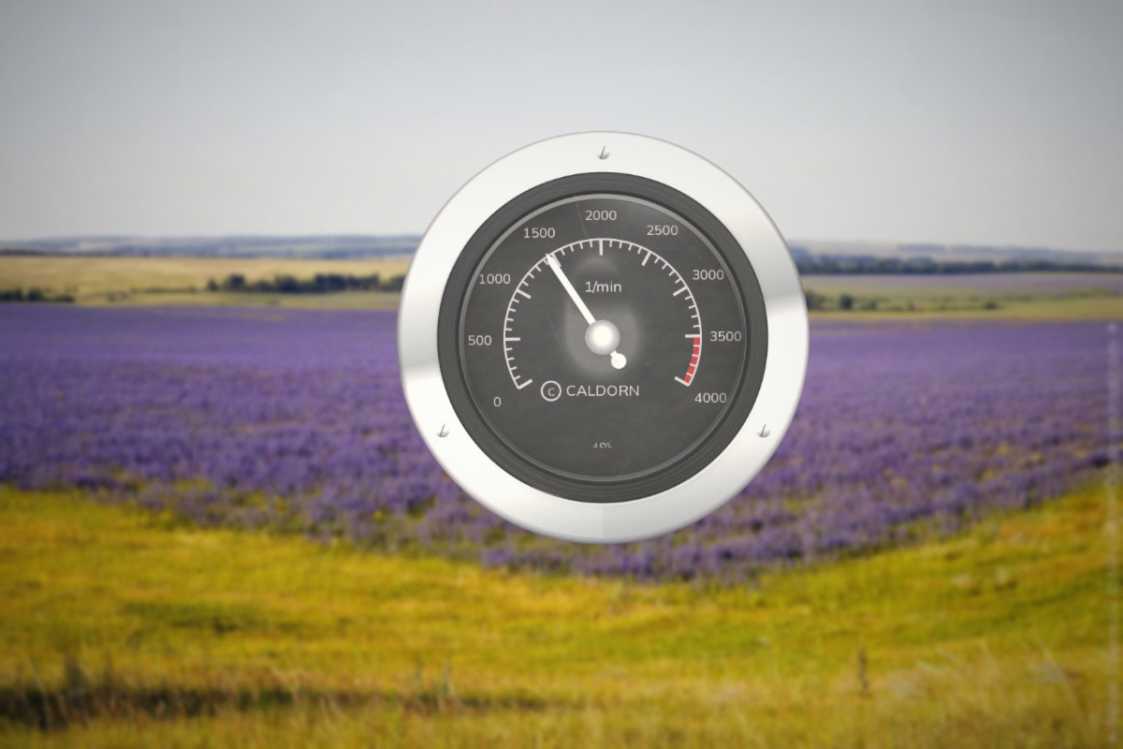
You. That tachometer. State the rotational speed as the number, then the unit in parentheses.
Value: 1450 (rpm)
